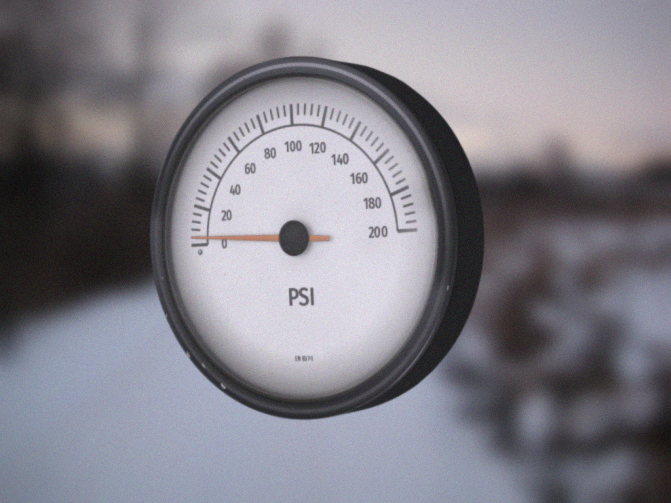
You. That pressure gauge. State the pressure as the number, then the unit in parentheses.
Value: 4 (psi)
